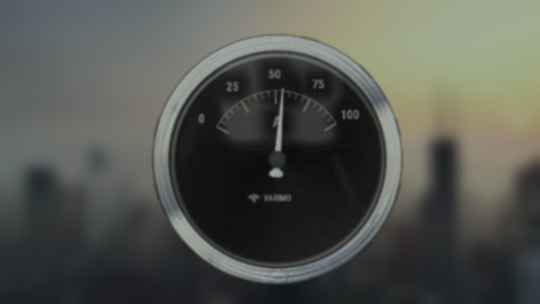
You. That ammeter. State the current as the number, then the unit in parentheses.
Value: 55 (A)
